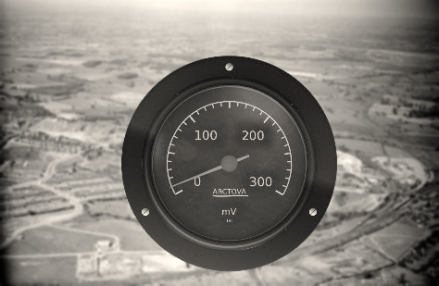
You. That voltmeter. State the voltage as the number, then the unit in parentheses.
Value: 10 (mV)
